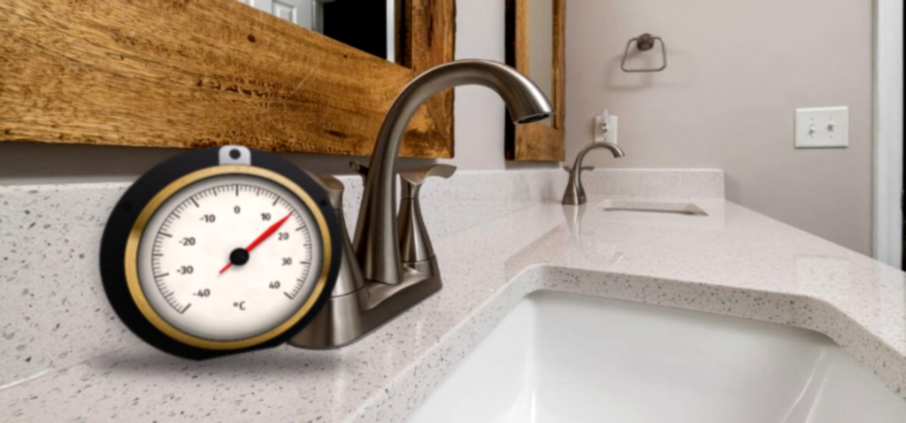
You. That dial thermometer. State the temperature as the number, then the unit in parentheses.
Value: 15 (°C)
